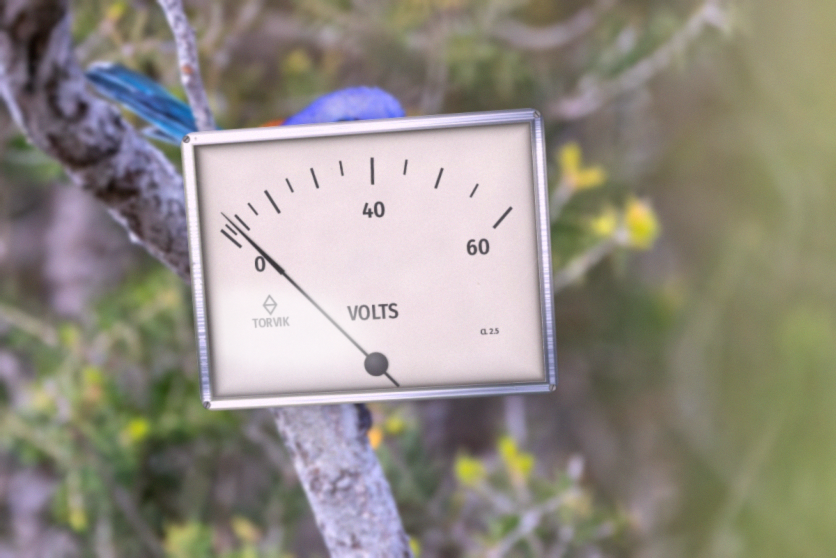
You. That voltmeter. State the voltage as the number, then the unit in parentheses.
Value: 7.5 (V)
